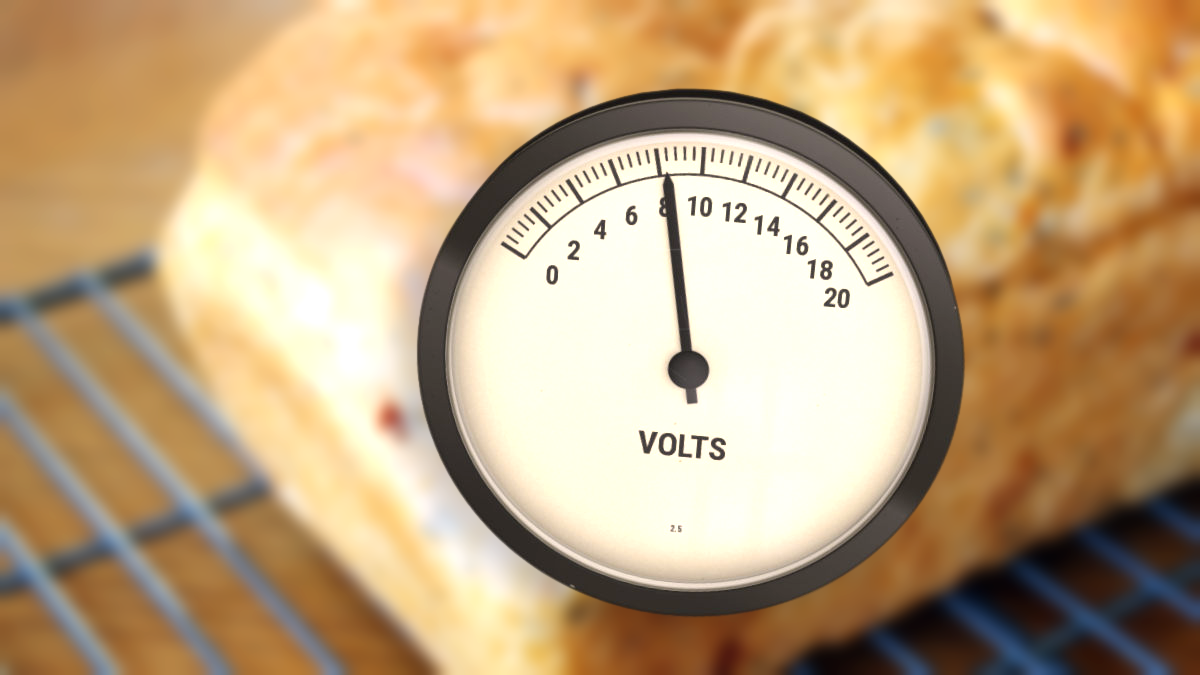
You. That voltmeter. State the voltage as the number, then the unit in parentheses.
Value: 8.4 (V)
